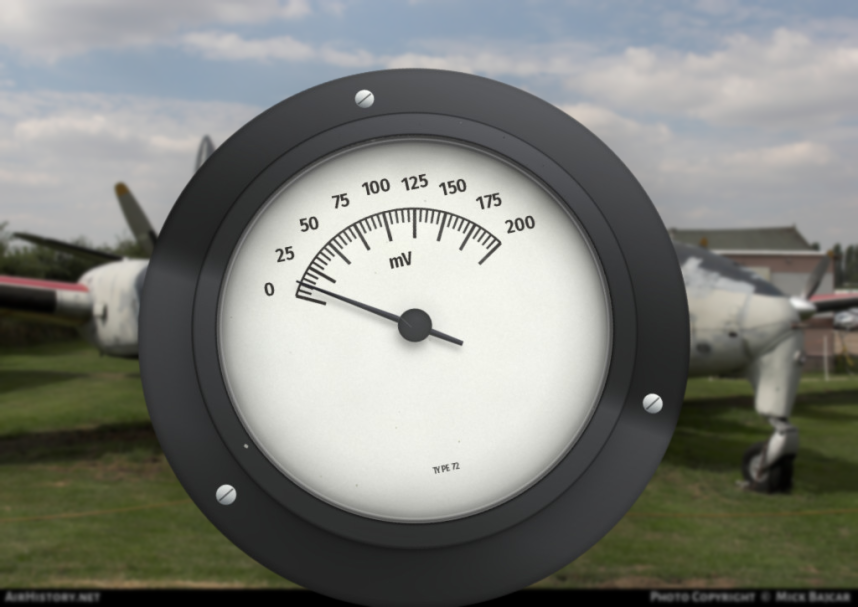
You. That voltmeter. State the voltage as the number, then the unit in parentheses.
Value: 10 (mV)
